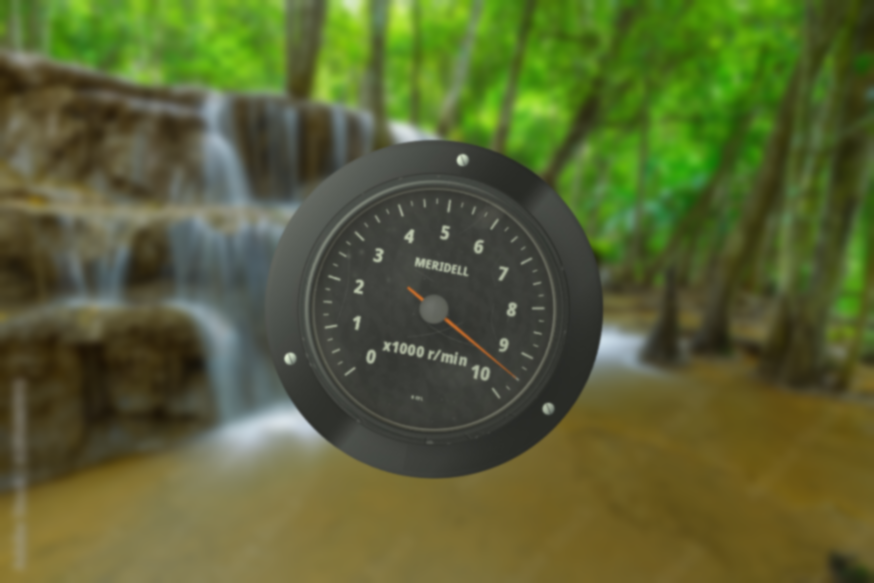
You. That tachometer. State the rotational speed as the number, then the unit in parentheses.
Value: 9500 (rpm)
